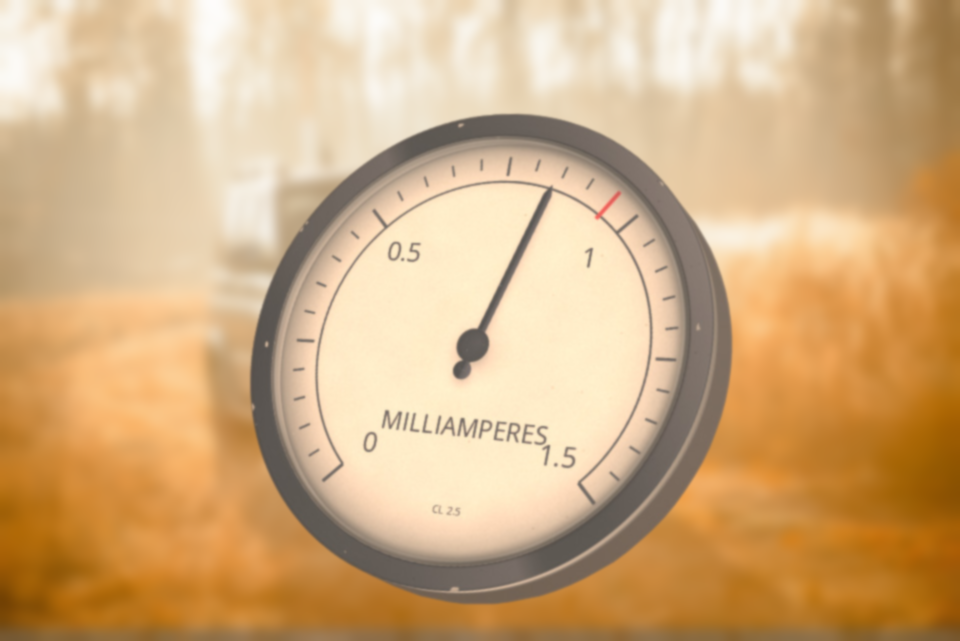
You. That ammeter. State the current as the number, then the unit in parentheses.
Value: 0.85 (mA)
